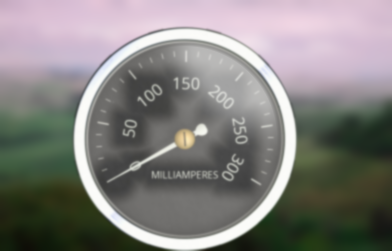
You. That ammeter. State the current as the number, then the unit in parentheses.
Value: 0 (mA)
